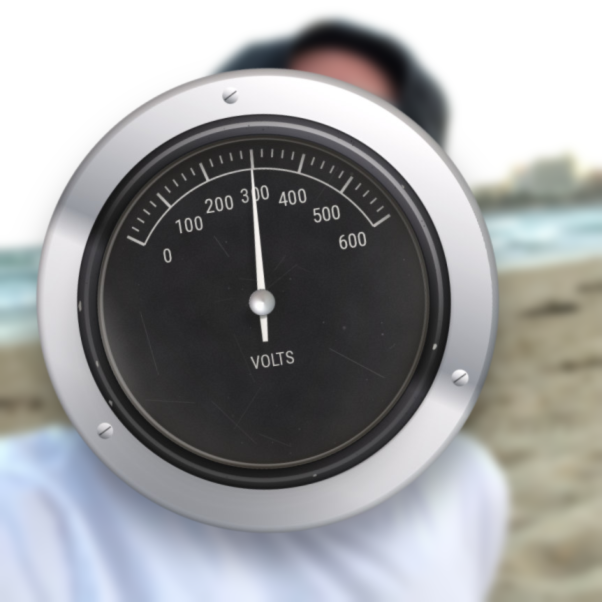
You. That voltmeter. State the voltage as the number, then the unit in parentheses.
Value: 300 (V)
